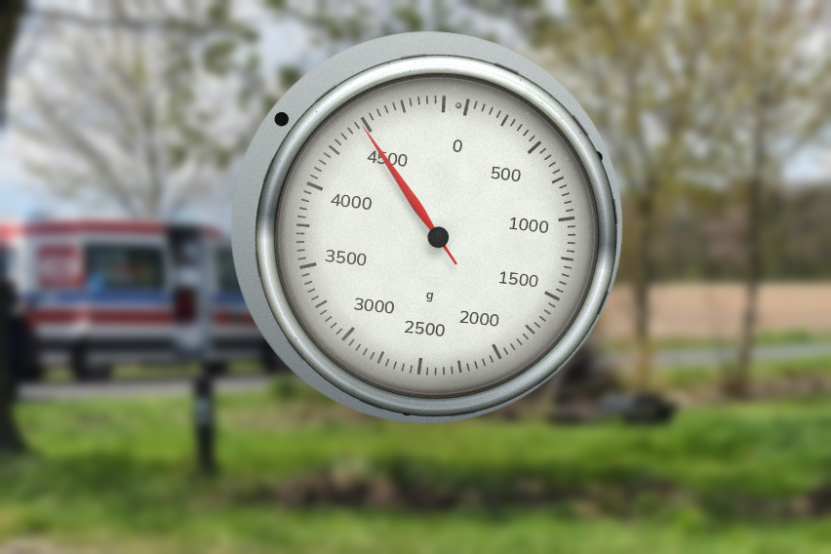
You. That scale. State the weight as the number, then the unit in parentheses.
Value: 4475 (g)
